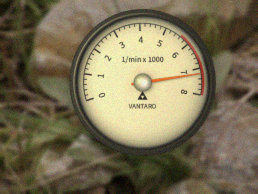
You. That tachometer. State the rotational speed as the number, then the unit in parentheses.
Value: 7200 (rpm)
